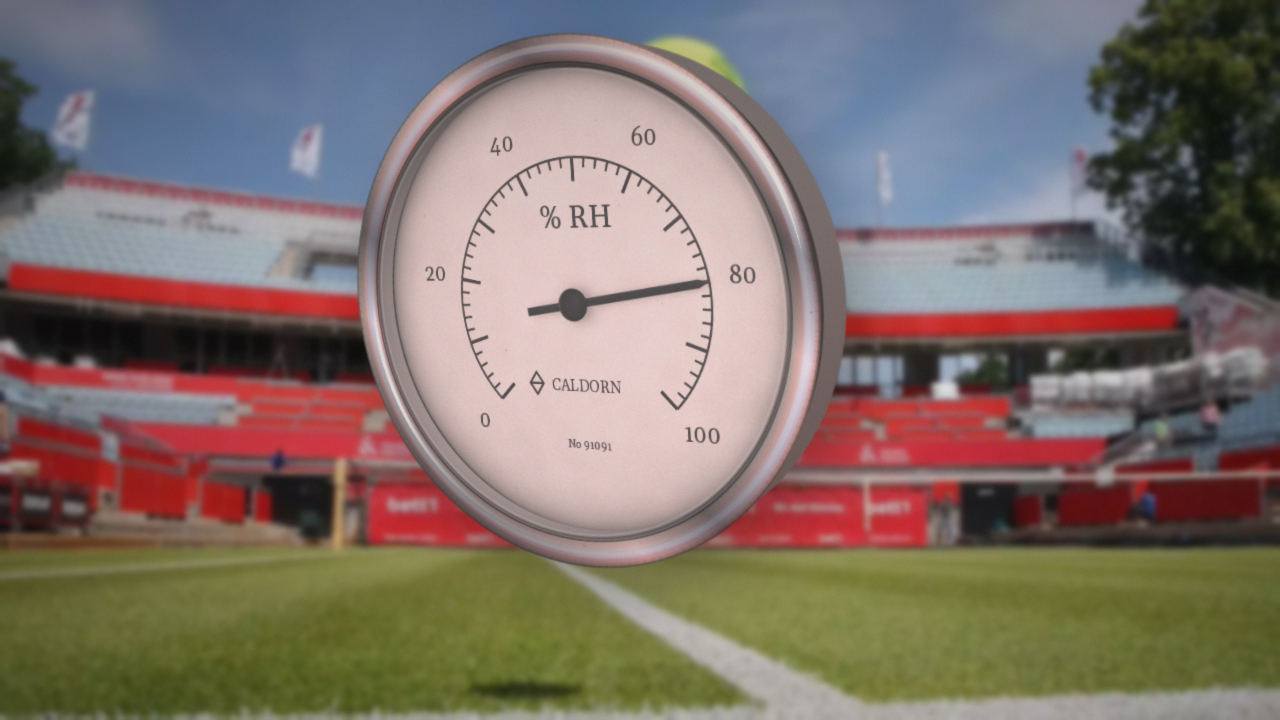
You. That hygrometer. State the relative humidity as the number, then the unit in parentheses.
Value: 80 (%)
